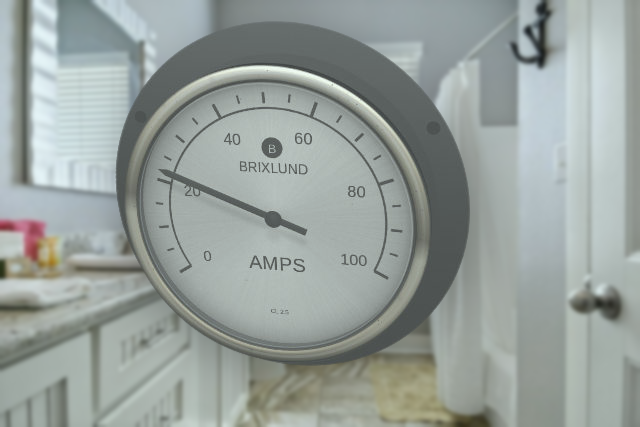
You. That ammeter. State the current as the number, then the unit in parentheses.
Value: 22.5 (A)
